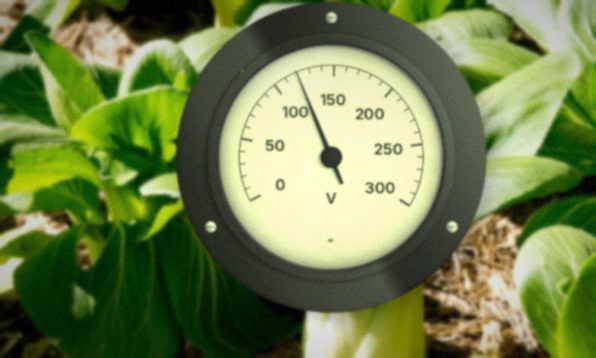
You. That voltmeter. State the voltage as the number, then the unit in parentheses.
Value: 120 (V)
